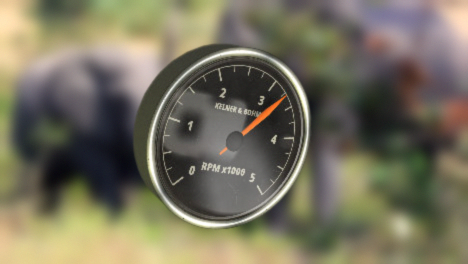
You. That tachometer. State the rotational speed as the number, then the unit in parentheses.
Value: 3250 (rpm)
